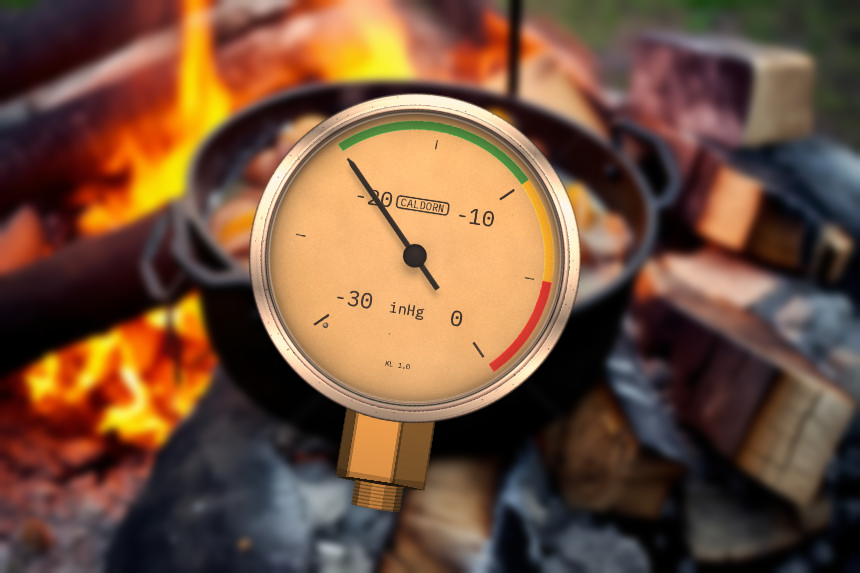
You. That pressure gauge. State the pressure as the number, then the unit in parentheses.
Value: -20 (inHg)
